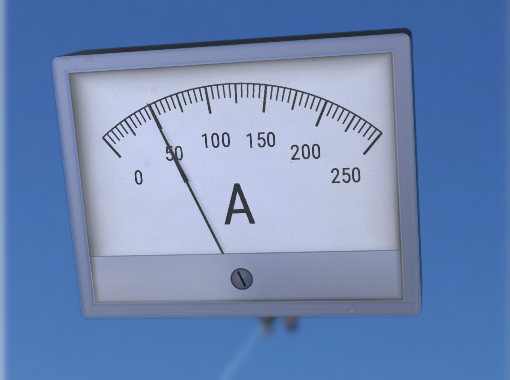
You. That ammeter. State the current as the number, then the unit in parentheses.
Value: 50 (A)
